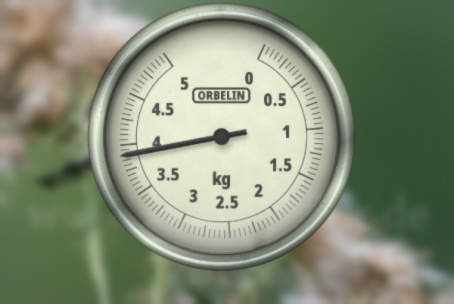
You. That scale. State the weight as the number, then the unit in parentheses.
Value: 3.9 (kg)
